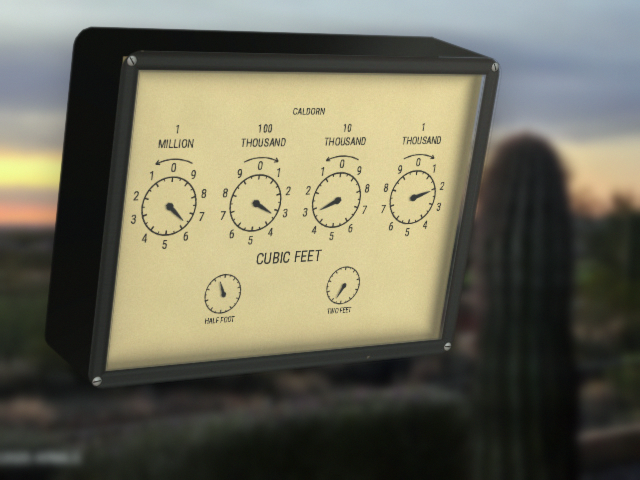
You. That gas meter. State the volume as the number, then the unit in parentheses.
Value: 633200 (ft³)
